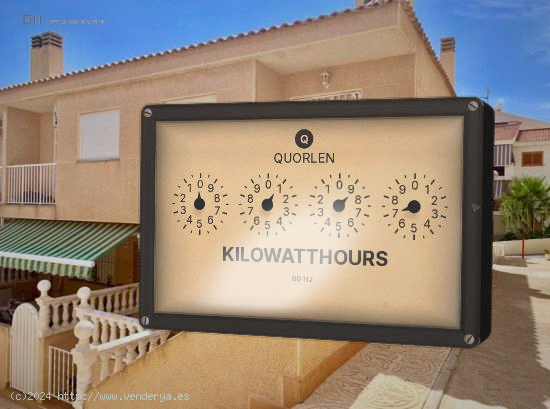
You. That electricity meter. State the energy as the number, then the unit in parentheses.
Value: 87 (kWh)
